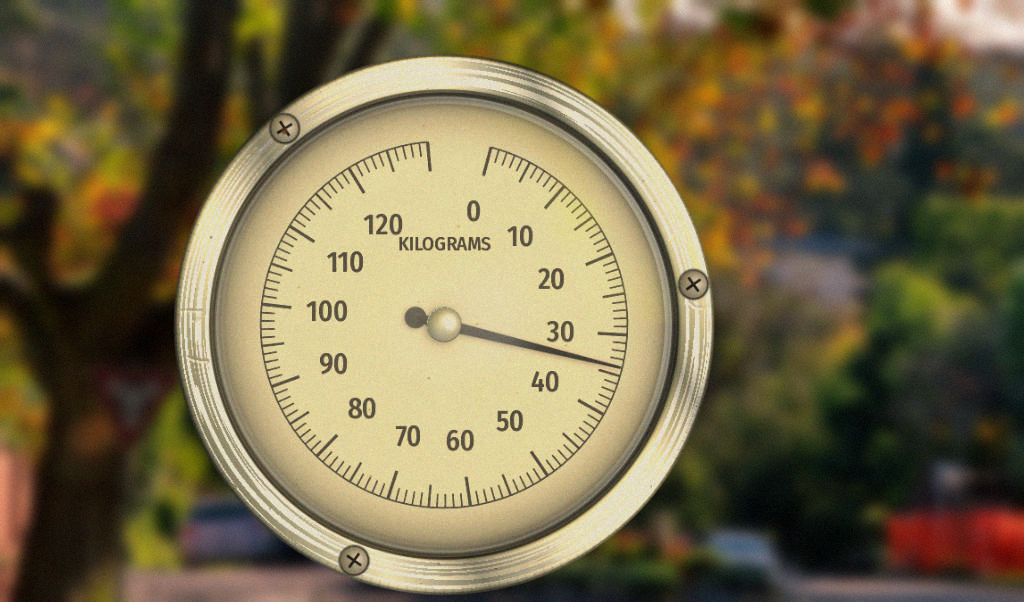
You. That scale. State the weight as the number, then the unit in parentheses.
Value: 34 (kg)
